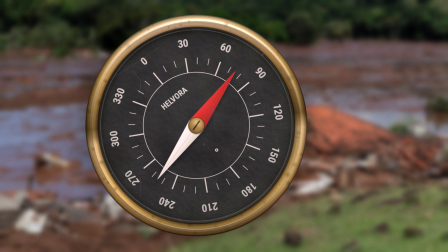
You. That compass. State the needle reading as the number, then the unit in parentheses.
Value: 75 (°)
